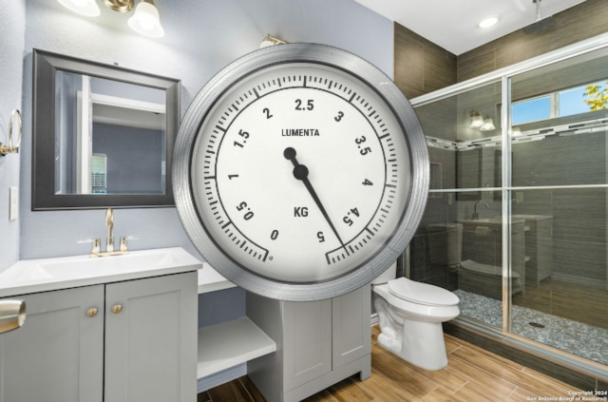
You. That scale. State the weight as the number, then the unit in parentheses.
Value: 4.8 (kg)
